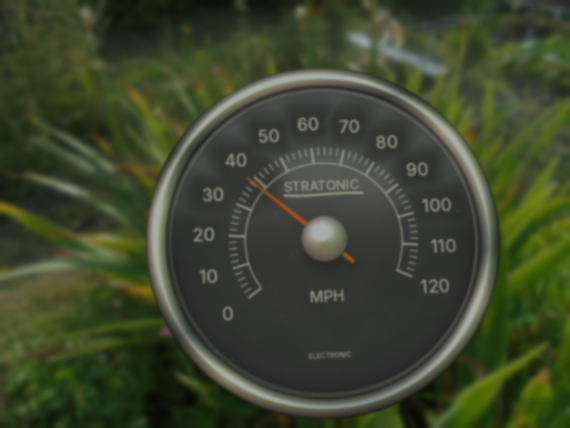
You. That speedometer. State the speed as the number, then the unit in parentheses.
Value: 38 (mph)
